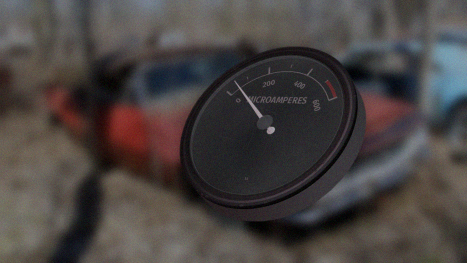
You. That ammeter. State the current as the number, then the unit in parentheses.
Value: 50 (µA)
